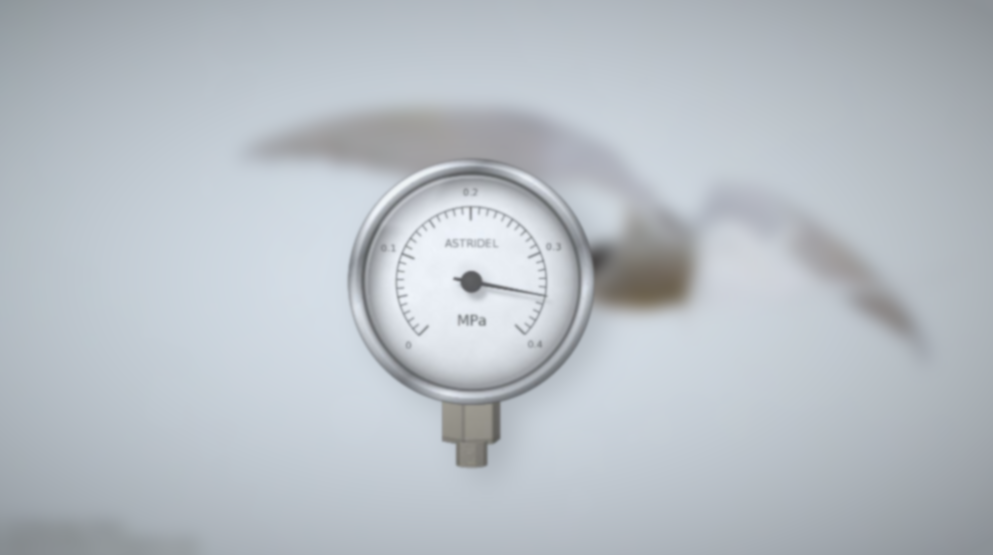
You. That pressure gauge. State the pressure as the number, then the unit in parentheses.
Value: 0.35 (MPa)
